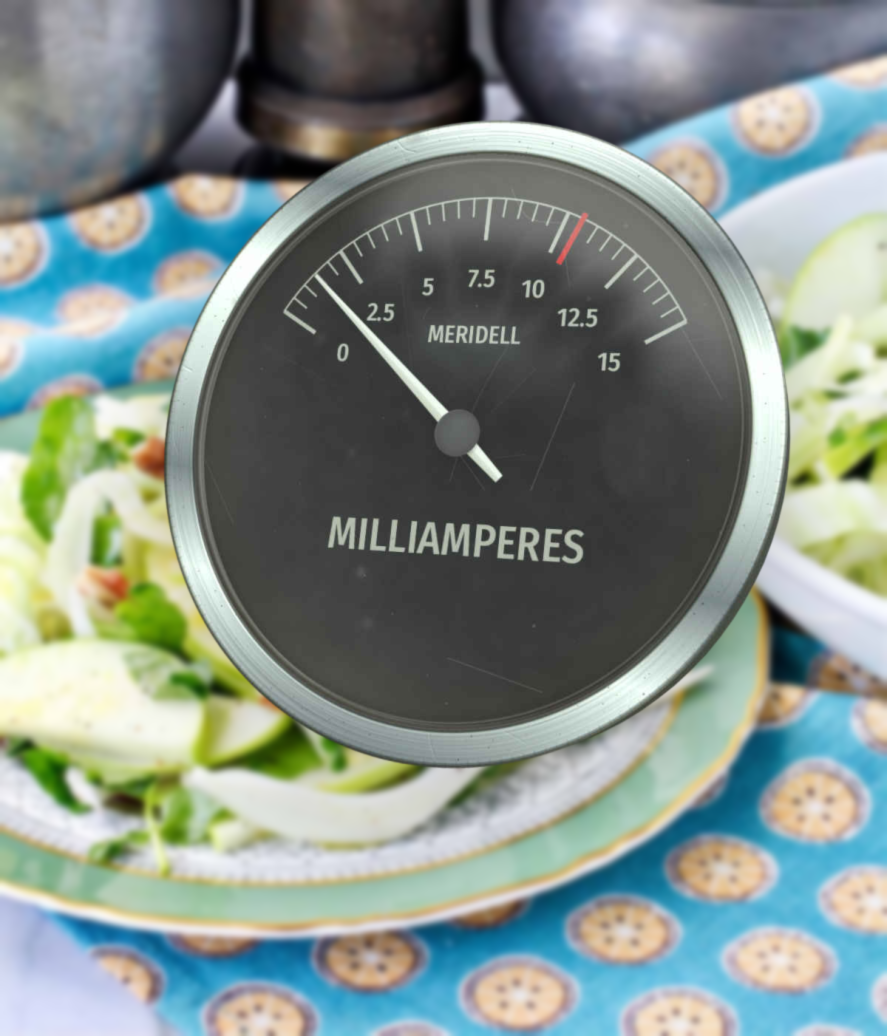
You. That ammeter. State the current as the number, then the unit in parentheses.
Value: 1.5 (mA)
